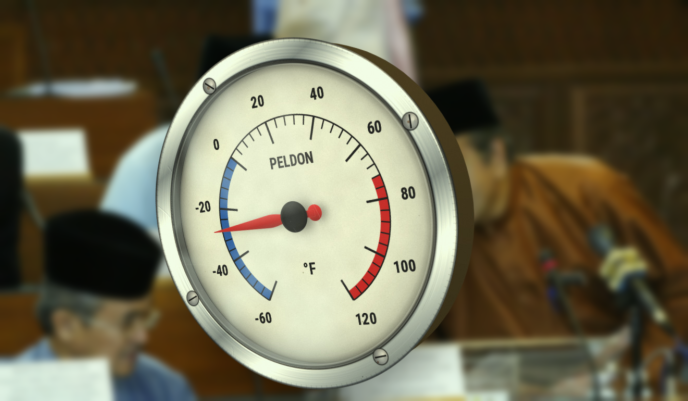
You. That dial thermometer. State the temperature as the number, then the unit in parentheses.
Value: -28 (°F)
